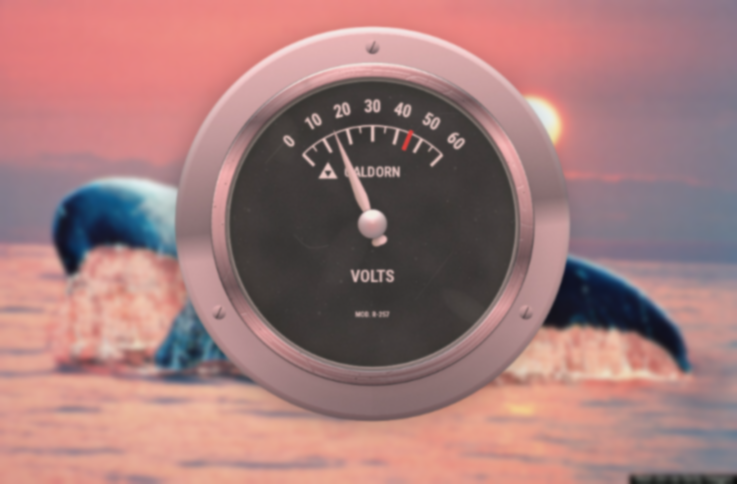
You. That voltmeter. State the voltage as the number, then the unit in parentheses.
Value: 15 (V)
